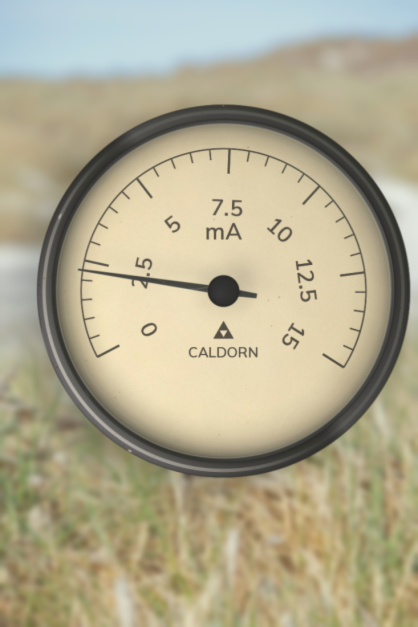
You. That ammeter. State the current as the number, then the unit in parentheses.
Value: 2.25 (mA)
